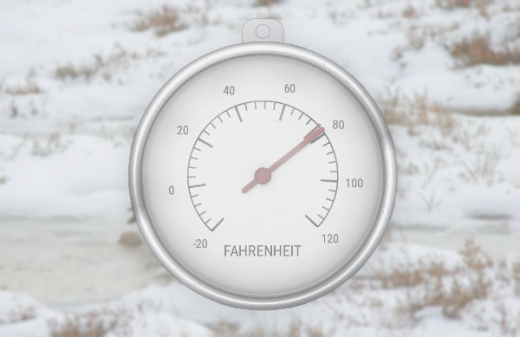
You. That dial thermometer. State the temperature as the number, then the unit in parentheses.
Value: 78 (°F)
